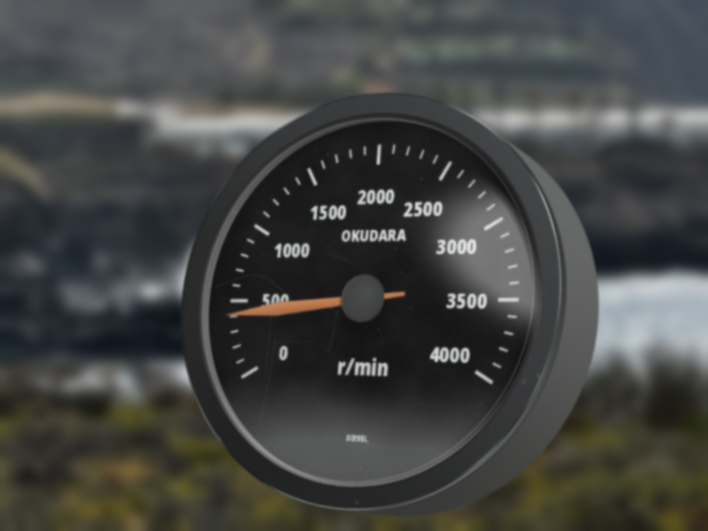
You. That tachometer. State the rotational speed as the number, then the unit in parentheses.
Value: 400 (rpm)
